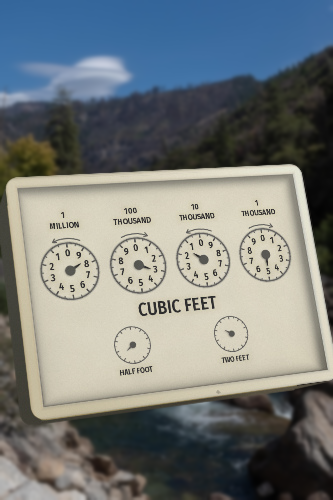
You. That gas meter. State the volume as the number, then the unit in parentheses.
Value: 831500 (ft³)
